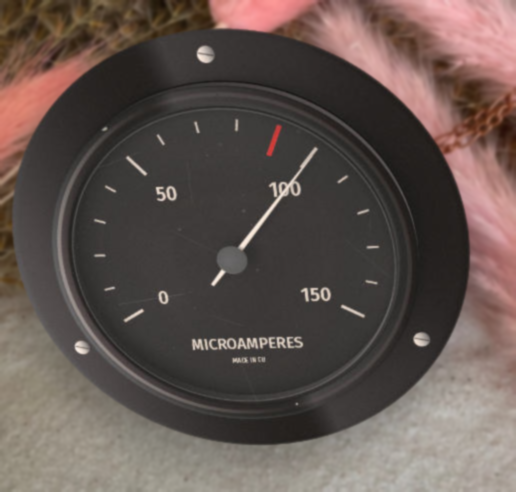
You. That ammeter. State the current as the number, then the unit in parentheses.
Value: 100 (µA)
